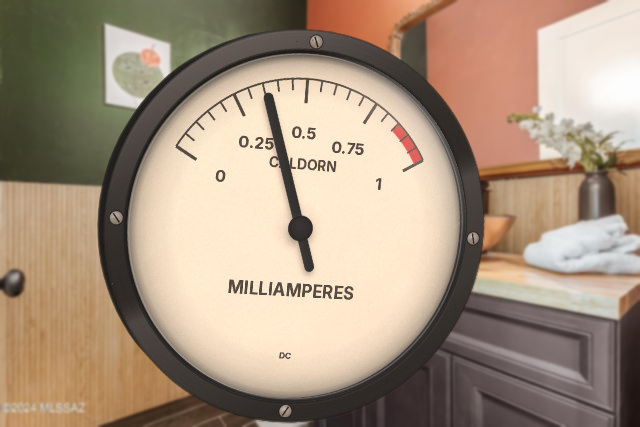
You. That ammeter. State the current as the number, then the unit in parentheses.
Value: 0.35 (mA)
